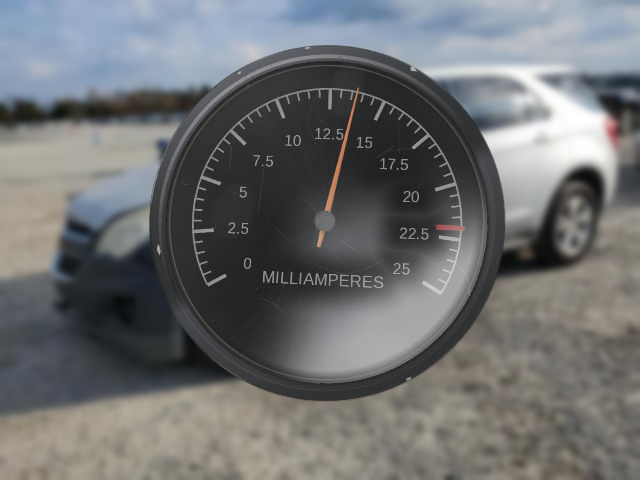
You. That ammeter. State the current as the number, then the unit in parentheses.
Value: 13.75 (mA)
